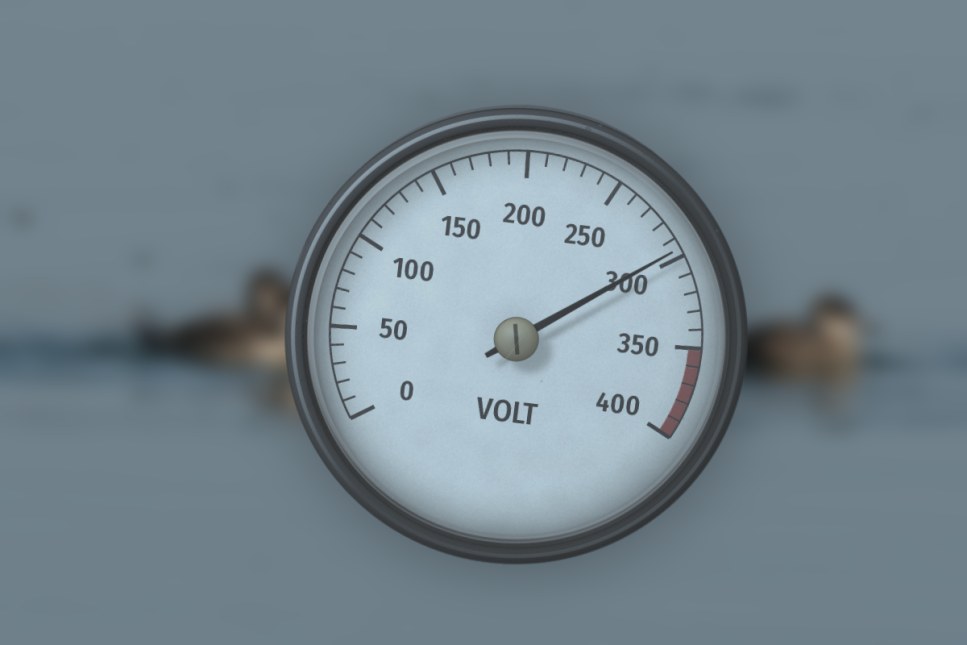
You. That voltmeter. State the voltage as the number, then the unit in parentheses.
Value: 295 (V)
